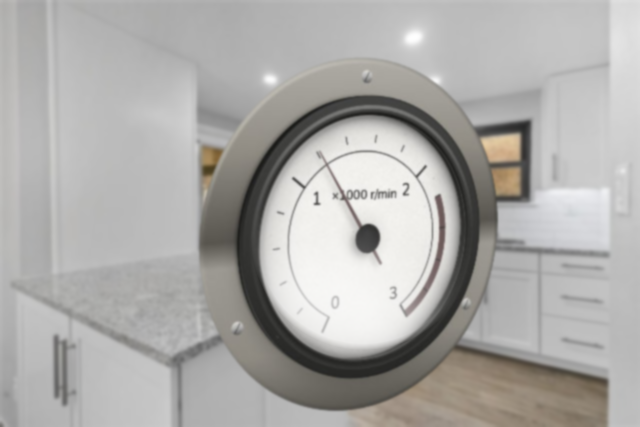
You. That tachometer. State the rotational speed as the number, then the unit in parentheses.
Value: 1200 (rpm)
